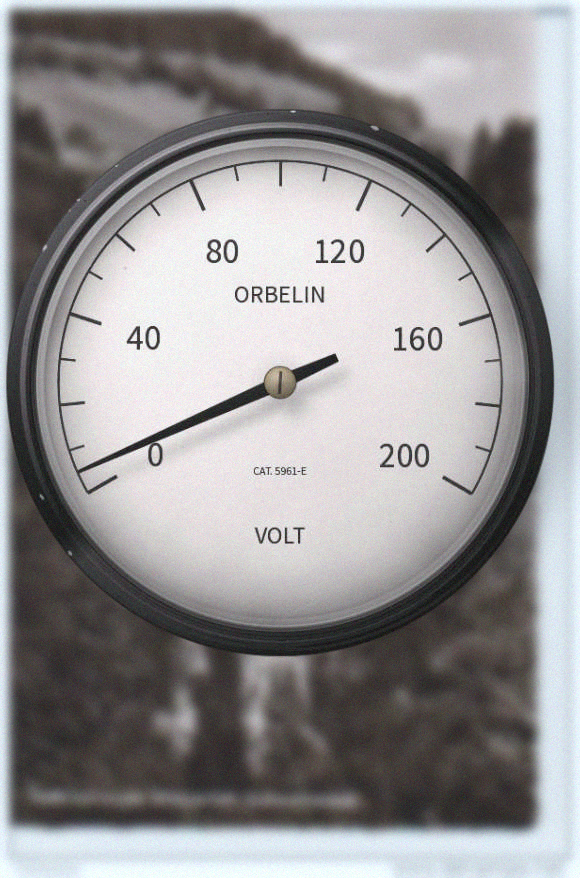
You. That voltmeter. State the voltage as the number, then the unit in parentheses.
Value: 5 (V)
